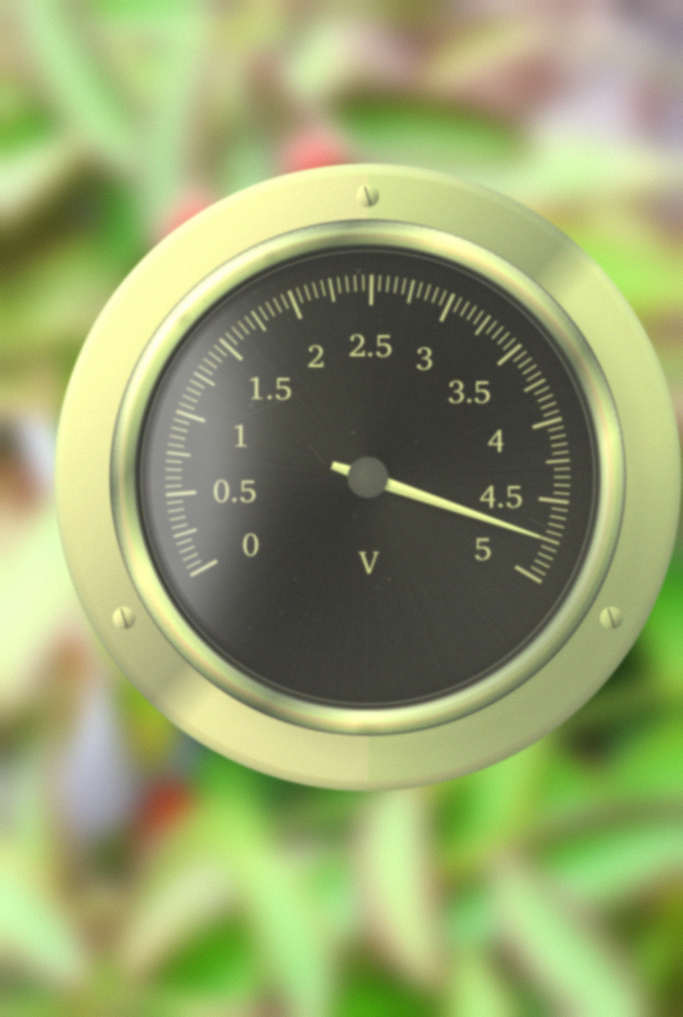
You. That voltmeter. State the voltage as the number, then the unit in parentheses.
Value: 4.75 (V)
